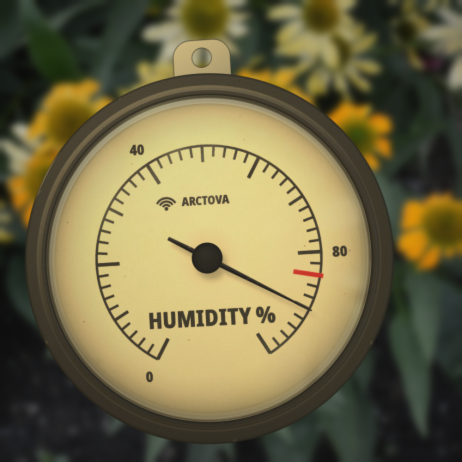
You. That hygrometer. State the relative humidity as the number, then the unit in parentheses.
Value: 90 (%)
